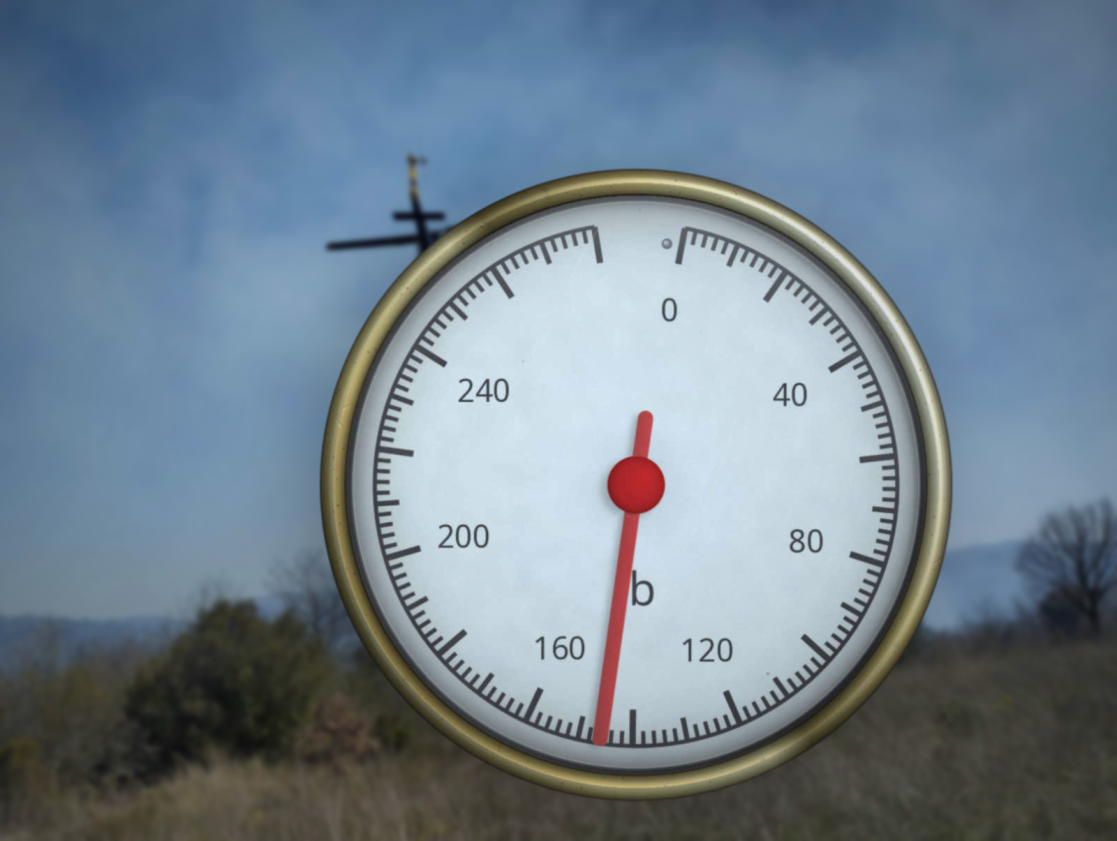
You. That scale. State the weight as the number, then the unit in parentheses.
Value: 146 (lb)
